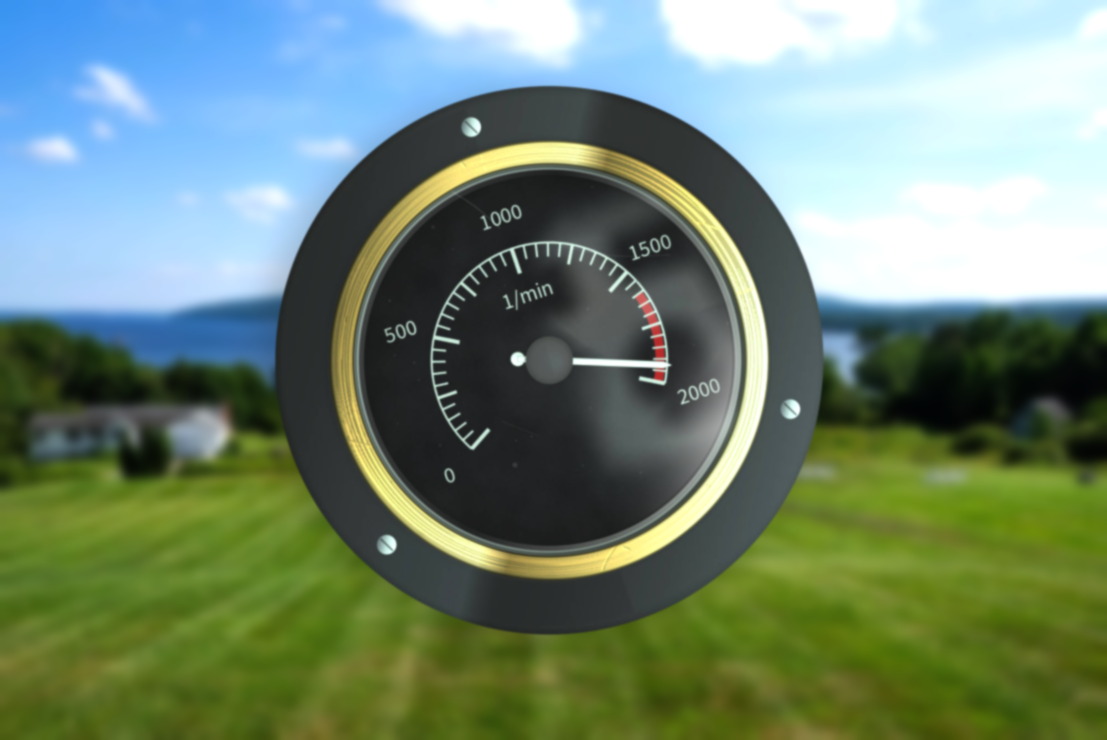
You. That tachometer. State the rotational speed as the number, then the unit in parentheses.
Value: 1925 (rpm)
